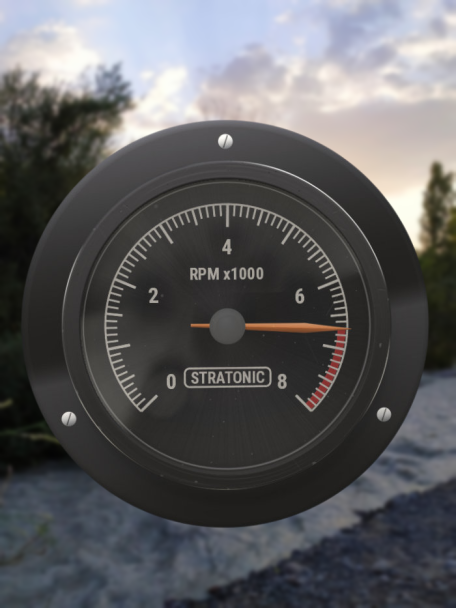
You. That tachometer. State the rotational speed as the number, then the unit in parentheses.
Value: 6700 (rpm)
